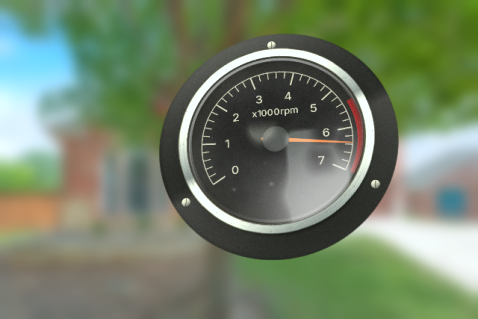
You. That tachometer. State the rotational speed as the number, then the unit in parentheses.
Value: 6400 (rpm)
